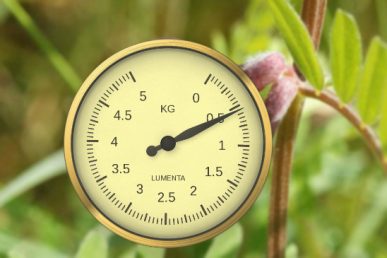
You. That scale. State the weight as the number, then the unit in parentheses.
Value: 0.55 (kg)
